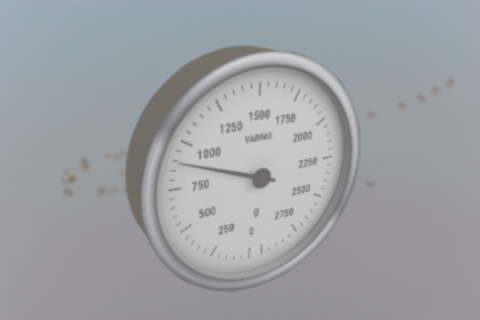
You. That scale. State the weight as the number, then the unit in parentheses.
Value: 900 (g)
